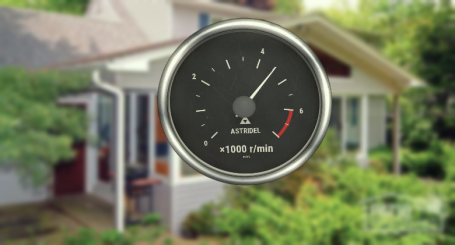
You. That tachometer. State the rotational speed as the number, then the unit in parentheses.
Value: 4500 (rpm)
